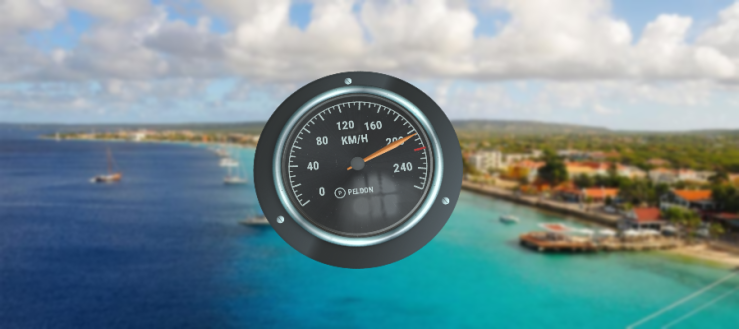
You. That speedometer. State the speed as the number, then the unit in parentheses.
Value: 205 (km/h)
